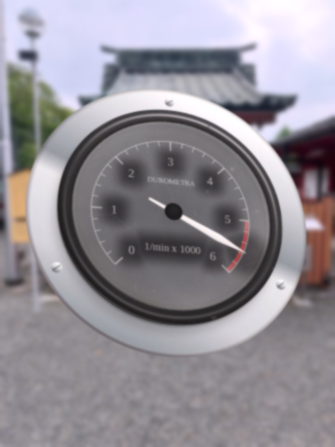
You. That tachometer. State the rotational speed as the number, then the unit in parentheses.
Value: 5600 (rpm)
